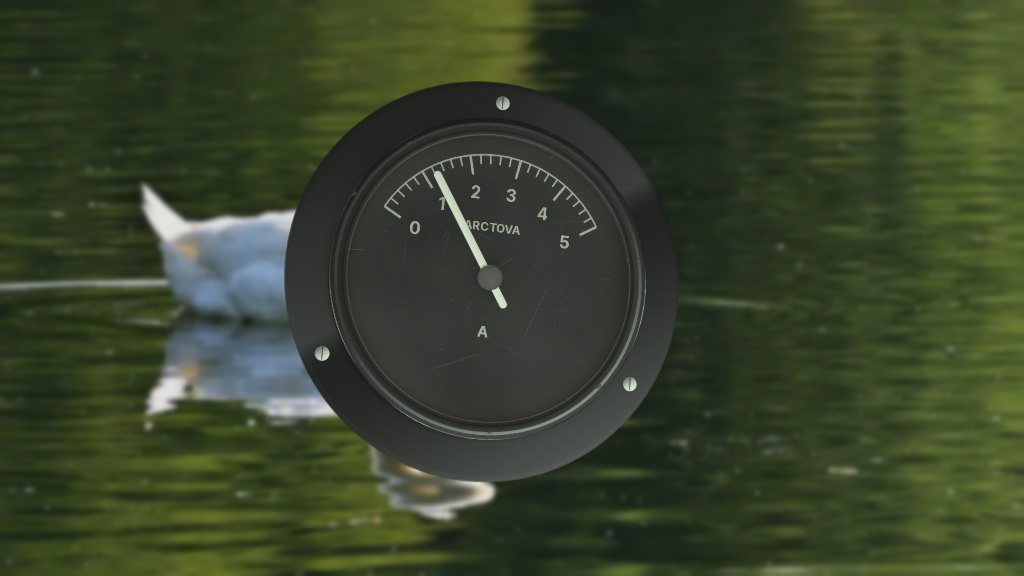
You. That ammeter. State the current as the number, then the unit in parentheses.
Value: 1.2 (A)
